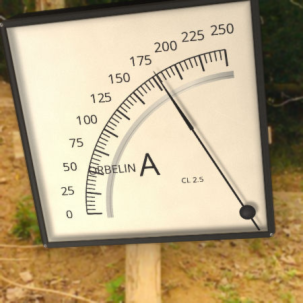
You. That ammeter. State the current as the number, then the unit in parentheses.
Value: 180 (A)
